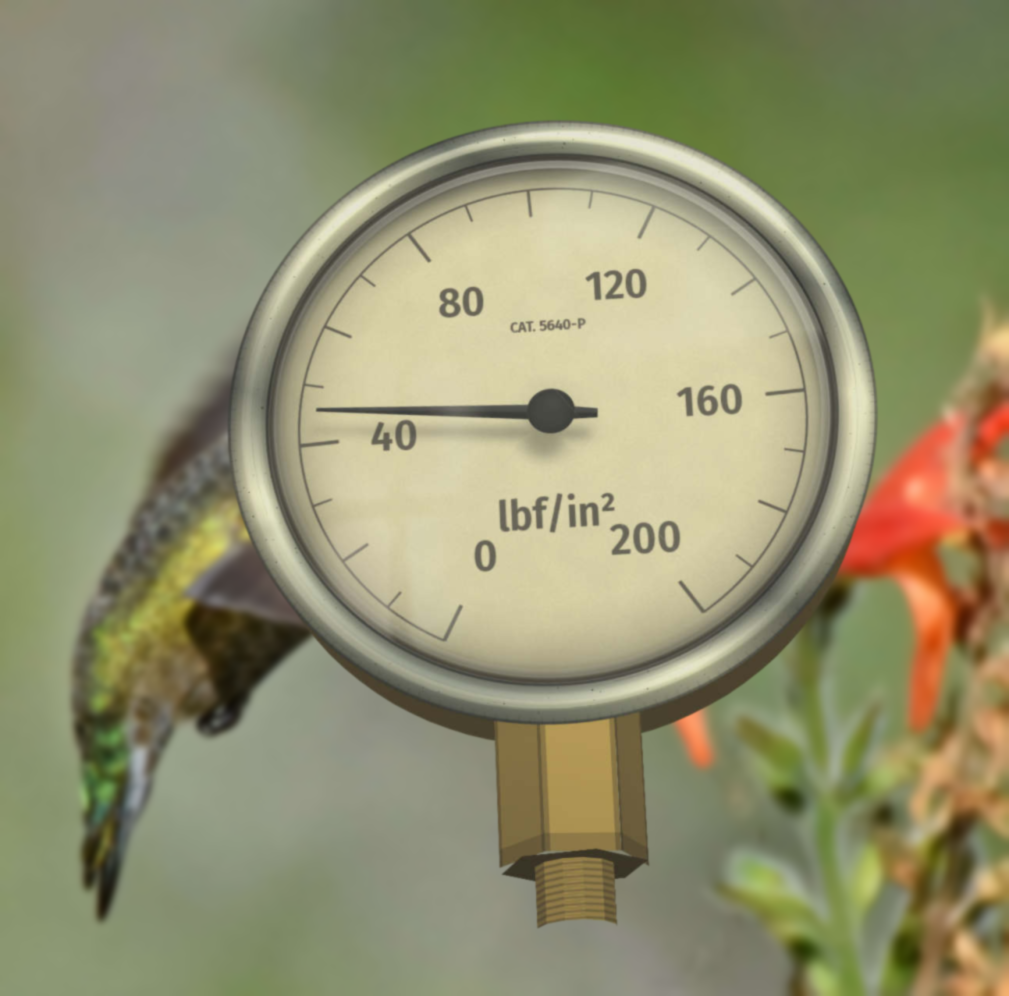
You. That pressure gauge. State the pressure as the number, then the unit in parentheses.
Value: 45 (psi)
